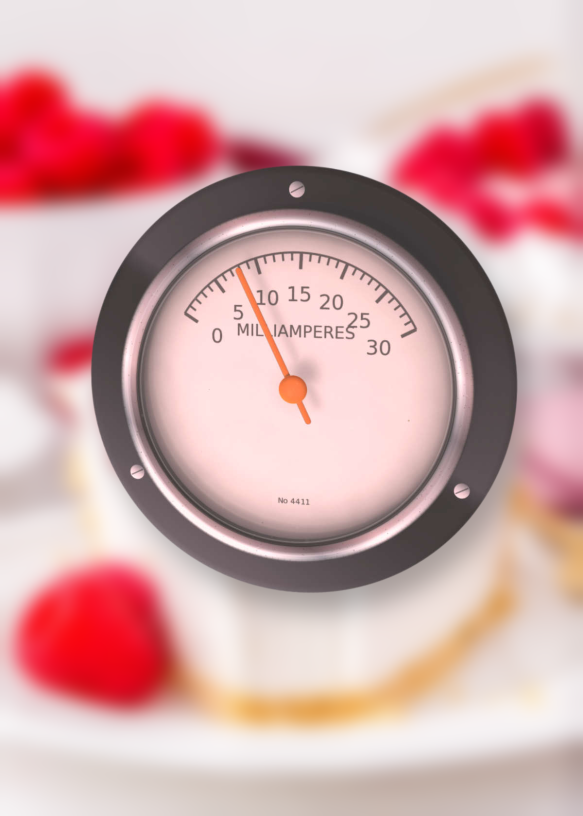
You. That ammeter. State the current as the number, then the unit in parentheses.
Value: 8 (mA)
